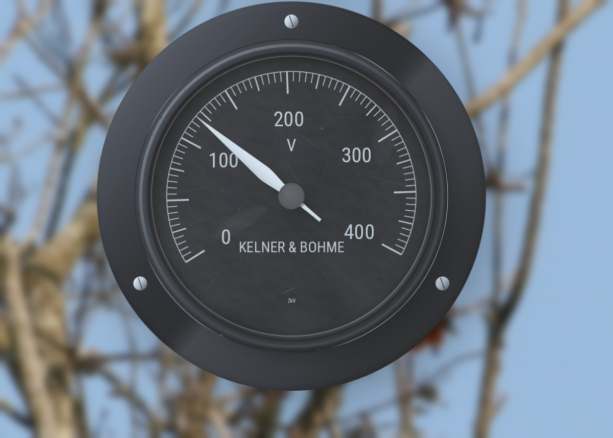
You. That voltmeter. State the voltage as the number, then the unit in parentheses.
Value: 120 (V)
